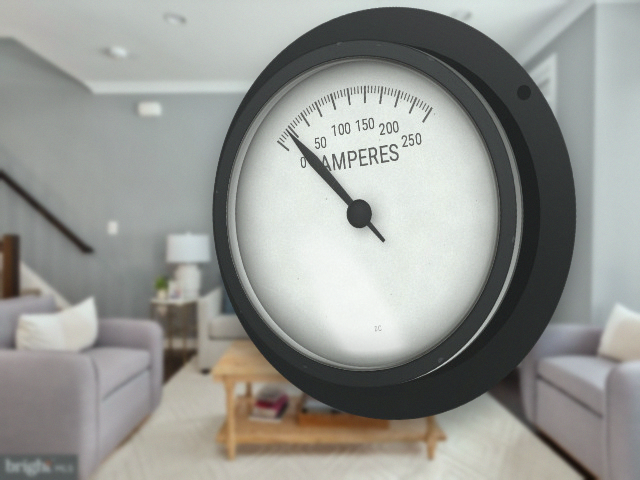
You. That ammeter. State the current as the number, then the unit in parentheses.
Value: 25 (A)
